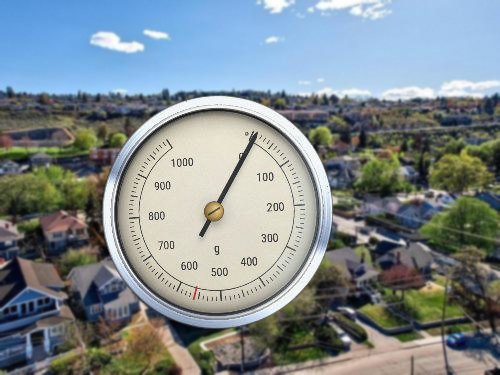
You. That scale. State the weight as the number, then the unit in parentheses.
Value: 10 (g)
